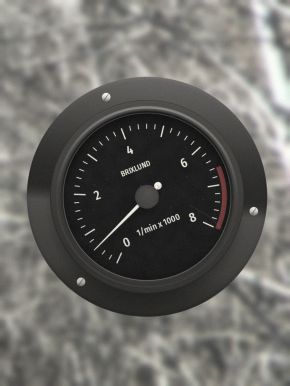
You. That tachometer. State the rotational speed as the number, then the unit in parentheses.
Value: 600 (rpm)
